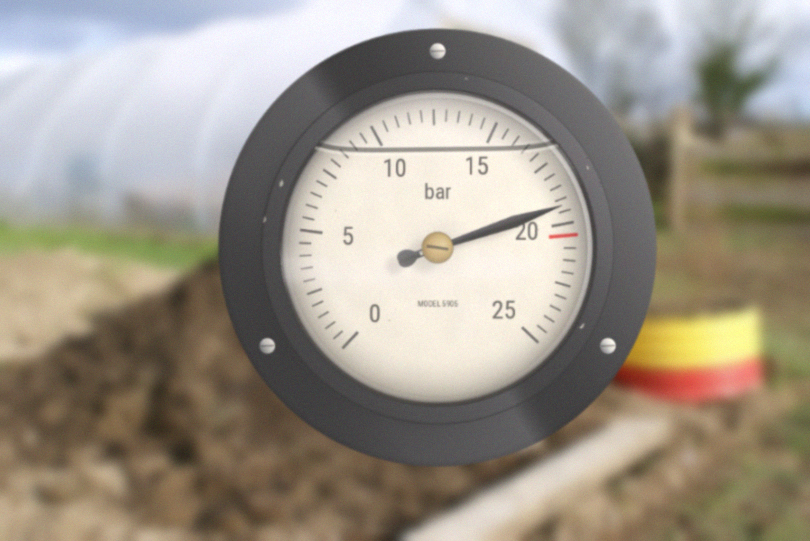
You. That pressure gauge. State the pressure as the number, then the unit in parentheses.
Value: 19.25 (bar)
